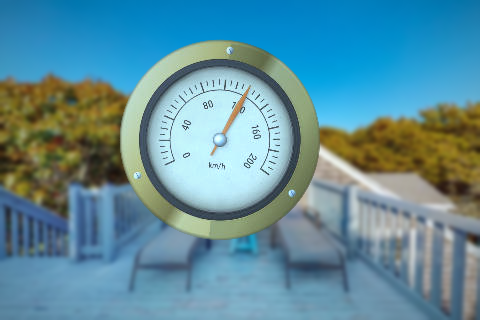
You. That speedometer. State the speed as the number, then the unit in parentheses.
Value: 120 (km/h)
